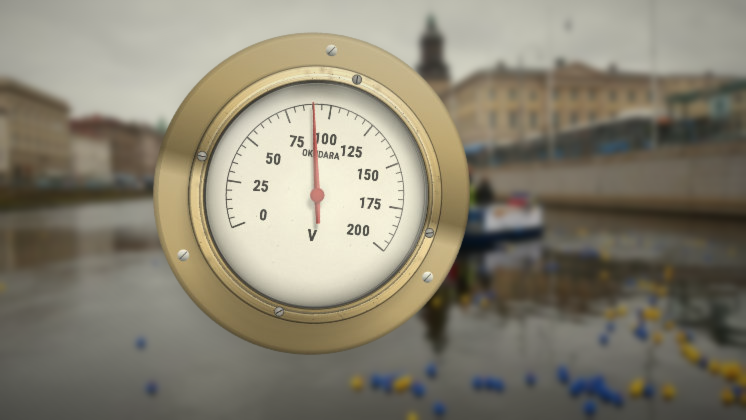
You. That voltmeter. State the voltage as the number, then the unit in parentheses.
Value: 90 (V)
